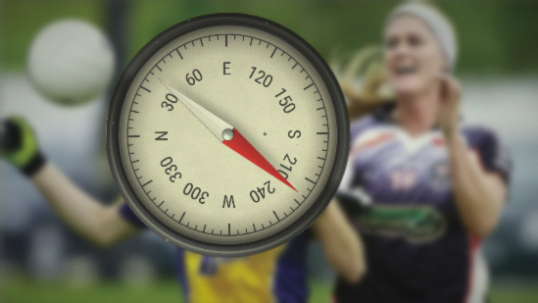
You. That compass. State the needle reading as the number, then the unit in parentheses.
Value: 220 (°)
